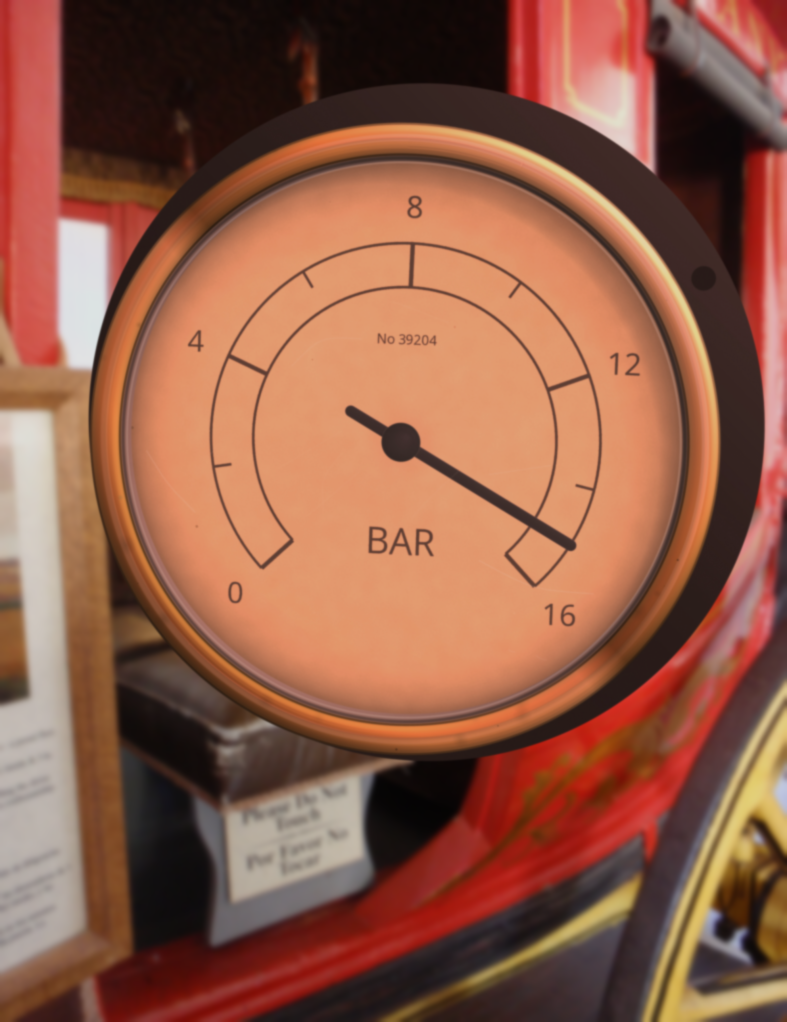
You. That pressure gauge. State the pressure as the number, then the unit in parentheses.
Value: 15 (bar)
